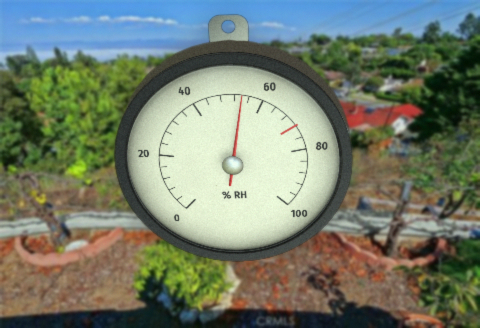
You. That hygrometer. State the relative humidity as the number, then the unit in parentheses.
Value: 54 (%)
